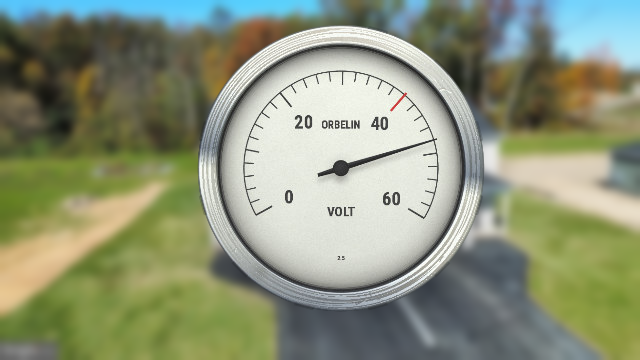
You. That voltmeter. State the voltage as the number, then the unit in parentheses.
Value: 48 (V)
